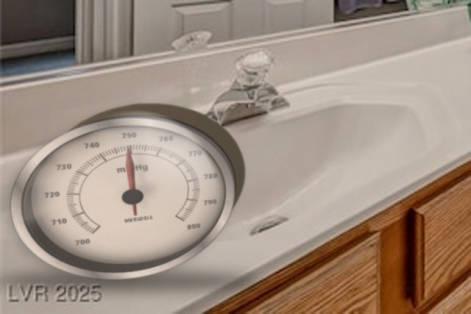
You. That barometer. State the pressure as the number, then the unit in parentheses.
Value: 750 (mmHg)
